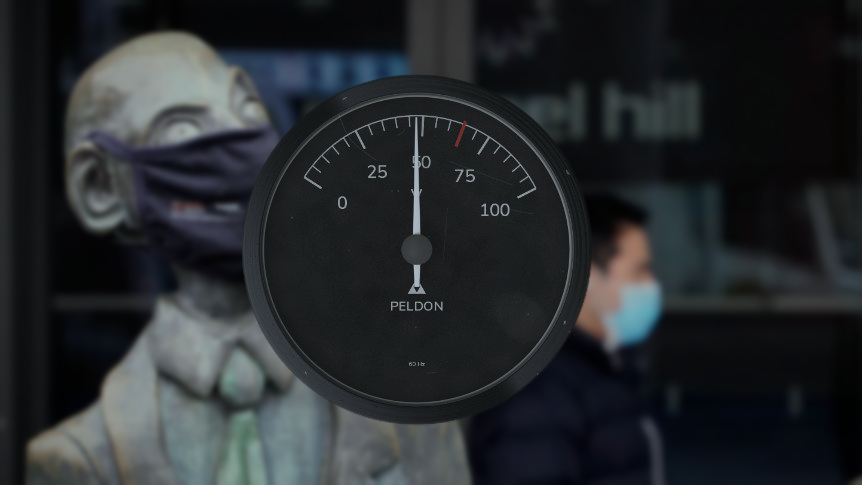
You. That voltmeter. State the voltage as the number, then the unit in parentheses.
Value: 47.5 (V)
